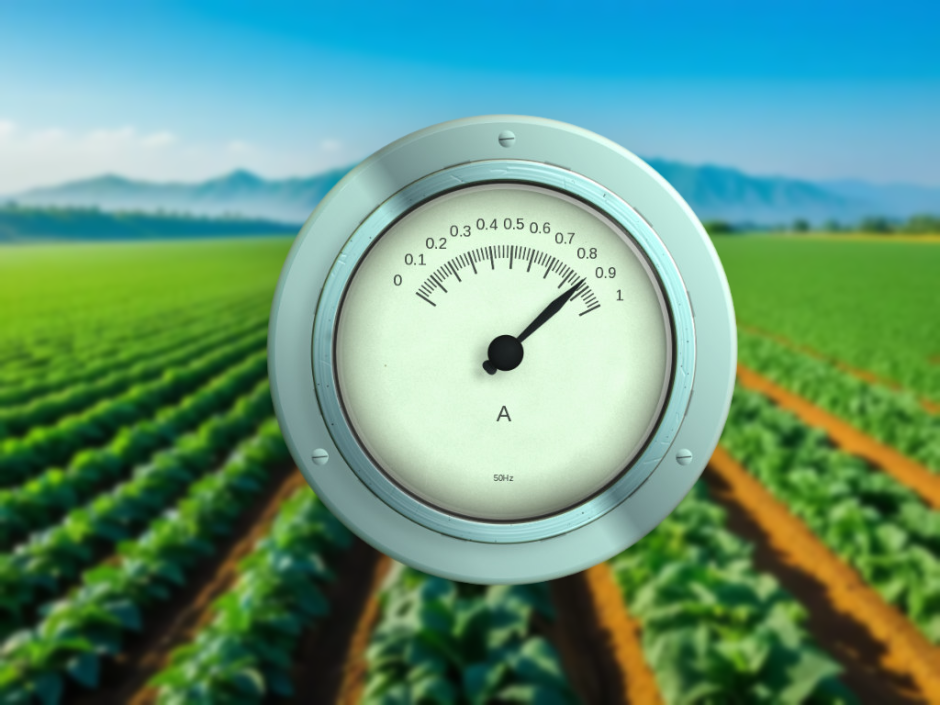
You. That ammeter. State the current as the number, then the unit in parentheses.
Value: 0.86 (A)
